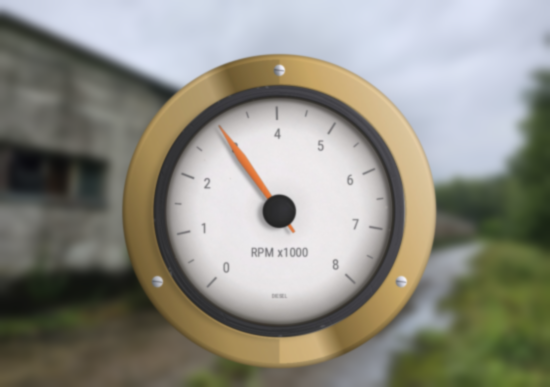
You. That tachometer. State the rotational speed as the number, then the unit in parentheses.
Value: 3000 (rpm)
